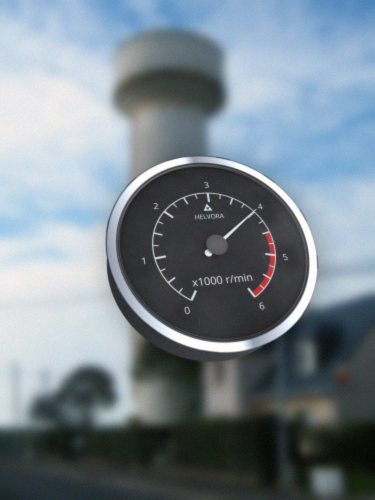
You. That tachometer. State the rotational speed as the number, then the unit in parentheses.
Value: 4000 (rpm)
